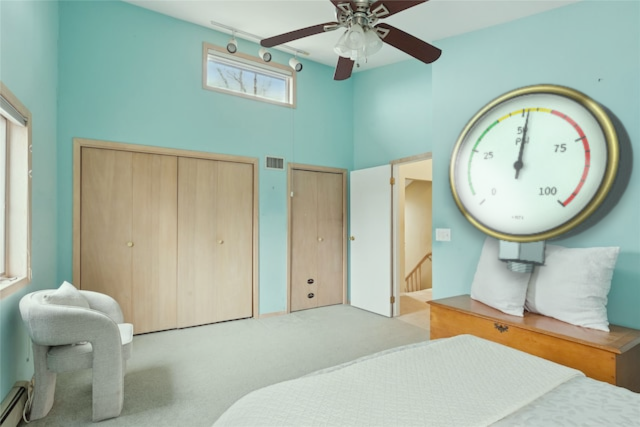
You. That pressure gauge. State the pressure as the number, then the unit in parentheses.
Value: 52.5 (psi)
